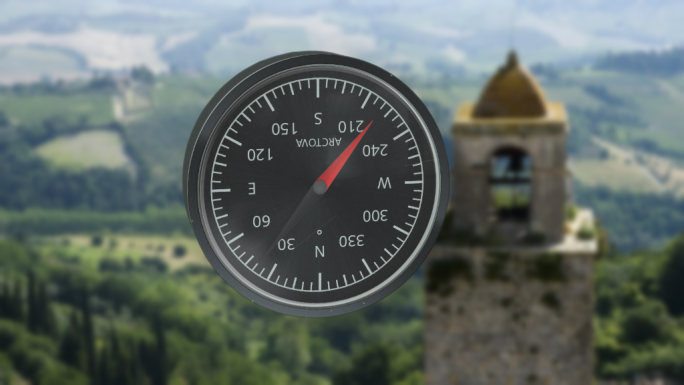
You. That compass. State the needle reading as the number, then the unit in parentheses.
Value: 220 (°)
